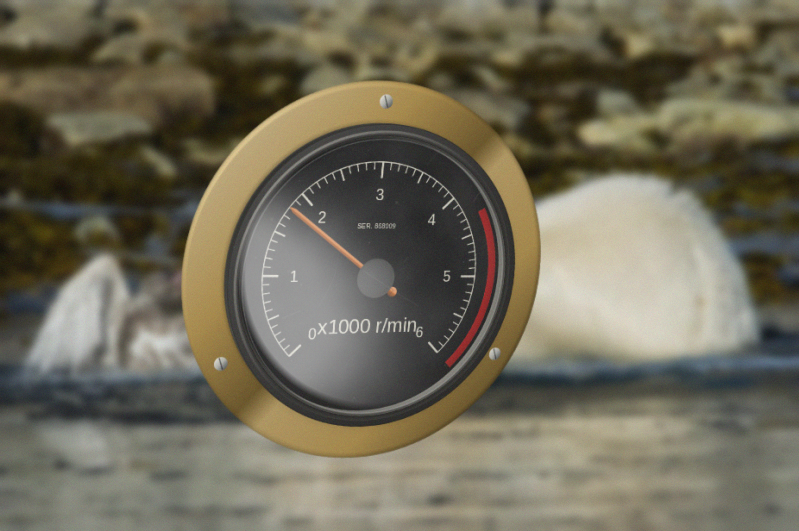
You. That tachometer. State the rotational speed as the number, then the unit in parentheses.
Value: 1800 (rpm)
